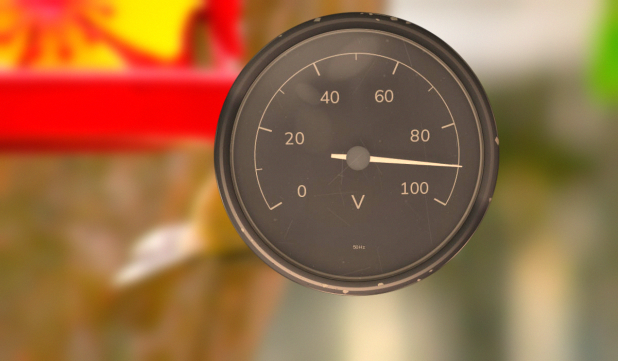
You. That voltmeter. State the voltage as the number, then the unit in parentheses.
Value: 90 (V)
